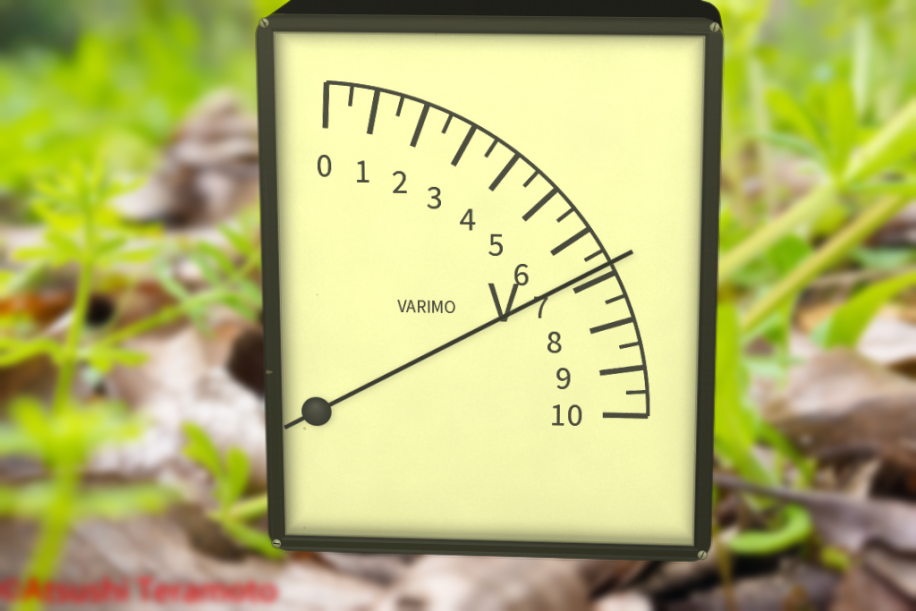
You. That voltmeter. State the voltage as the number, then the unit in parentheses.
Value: 6.75 (V)
